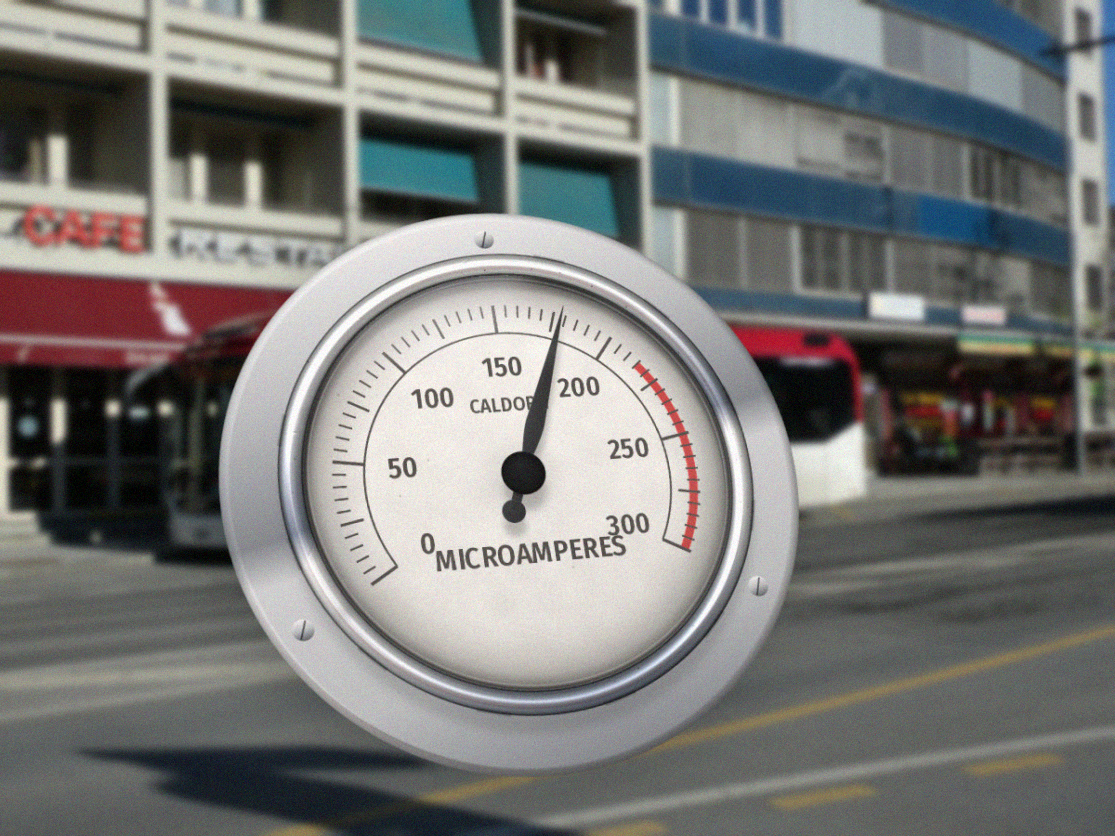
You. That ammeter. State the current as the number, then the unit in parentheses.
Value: 177.5 (µA)
